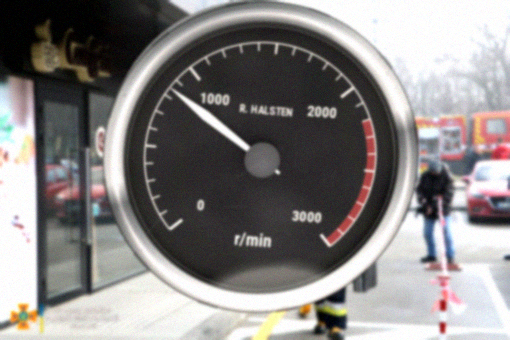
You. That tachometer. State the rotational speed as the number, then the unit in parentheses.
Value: 850 (rpm)
